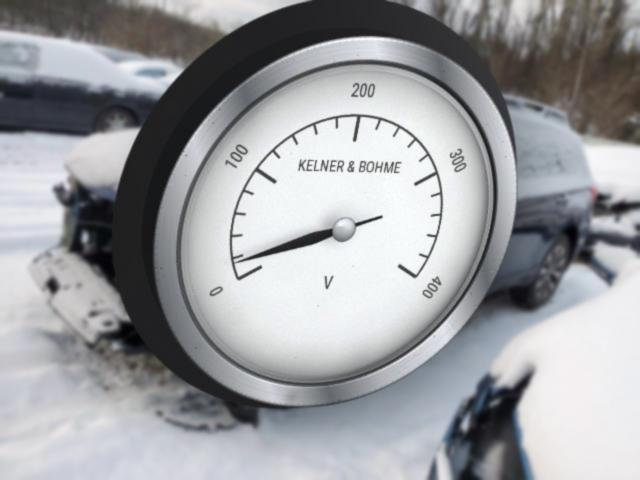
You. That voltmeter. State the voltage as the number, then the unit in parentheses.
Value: 20 (V)
